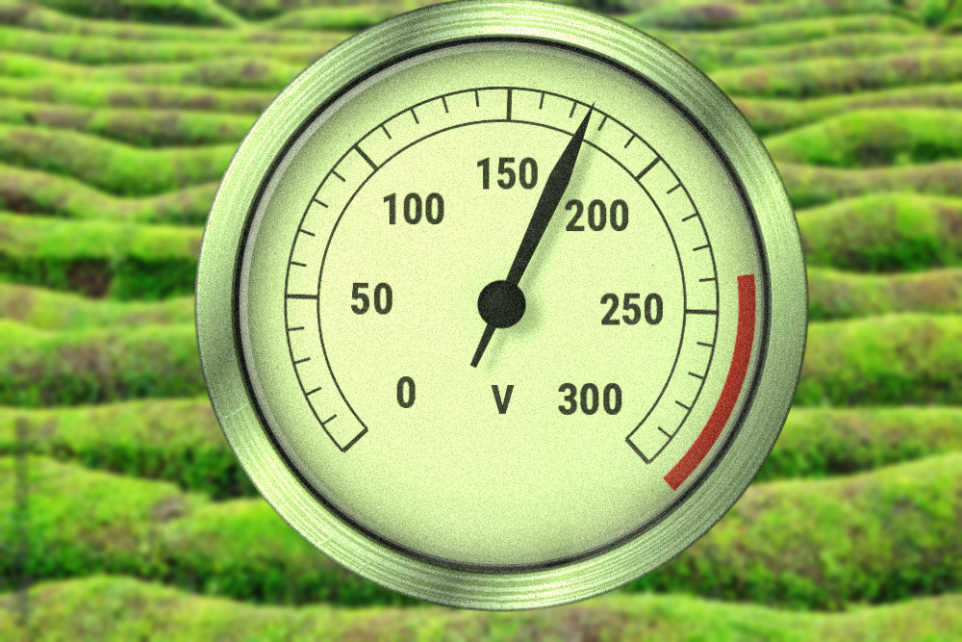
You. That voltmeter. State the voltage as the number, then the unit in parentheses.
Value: 175 (V)
